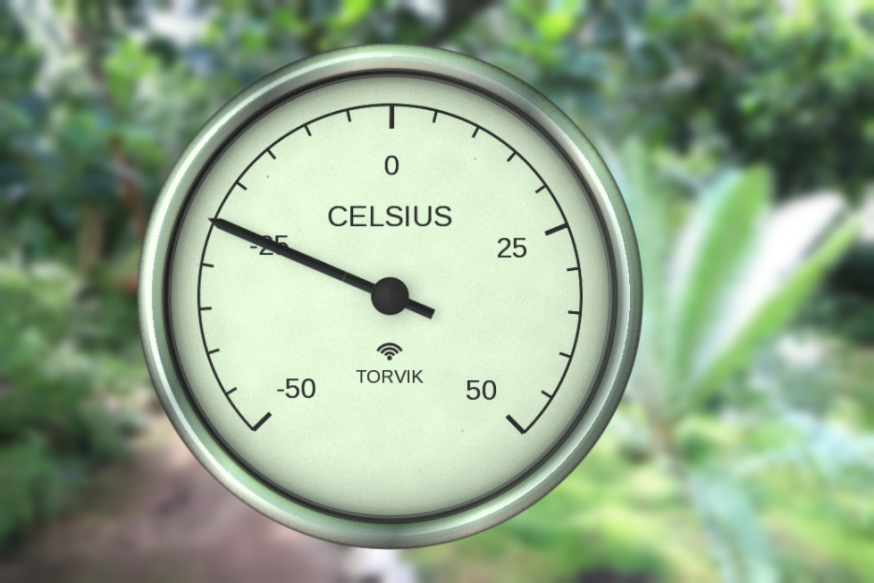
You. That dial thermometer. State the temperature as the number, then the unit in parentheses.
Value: -25 (°C)
